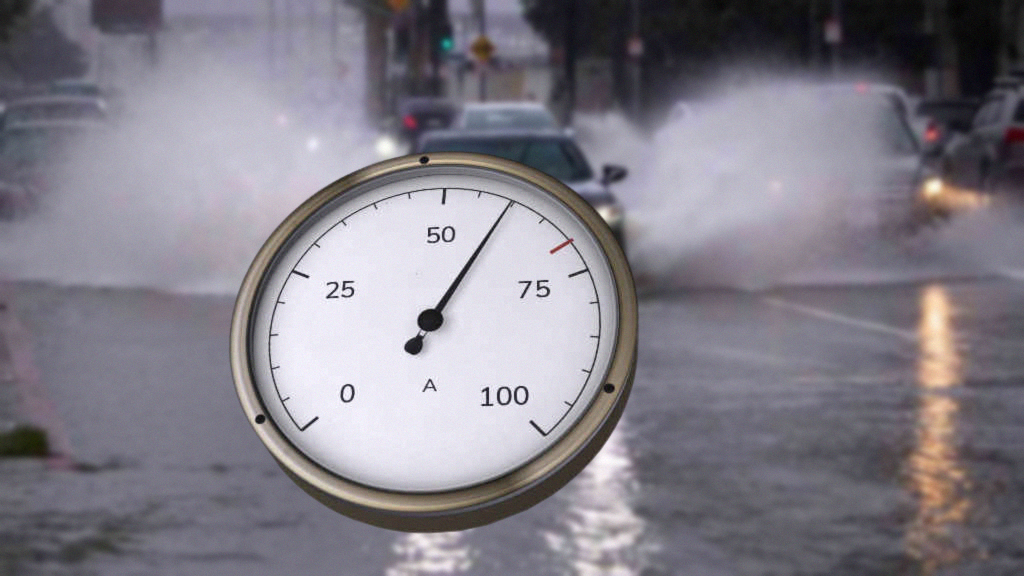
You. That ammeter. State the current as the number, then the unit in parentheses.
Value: 60 (A)
